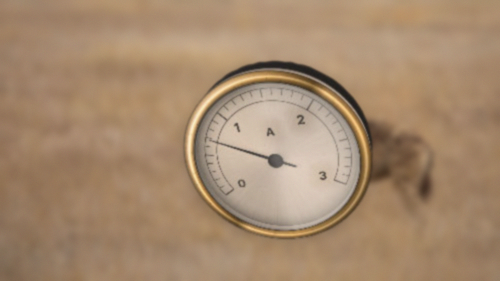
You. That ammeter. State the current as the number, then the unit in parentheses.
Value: 0.7 (A)
